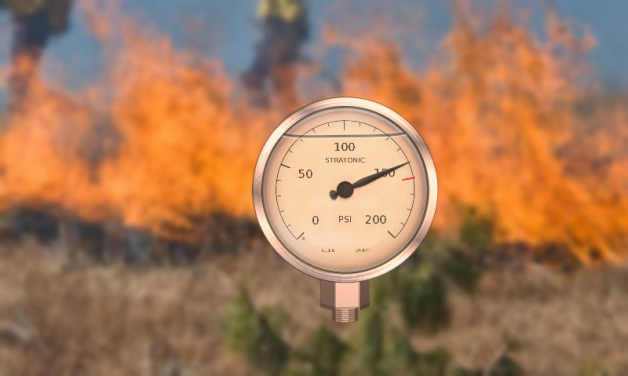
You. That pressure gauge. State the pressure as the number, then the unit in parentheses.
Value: 150 (psi)
